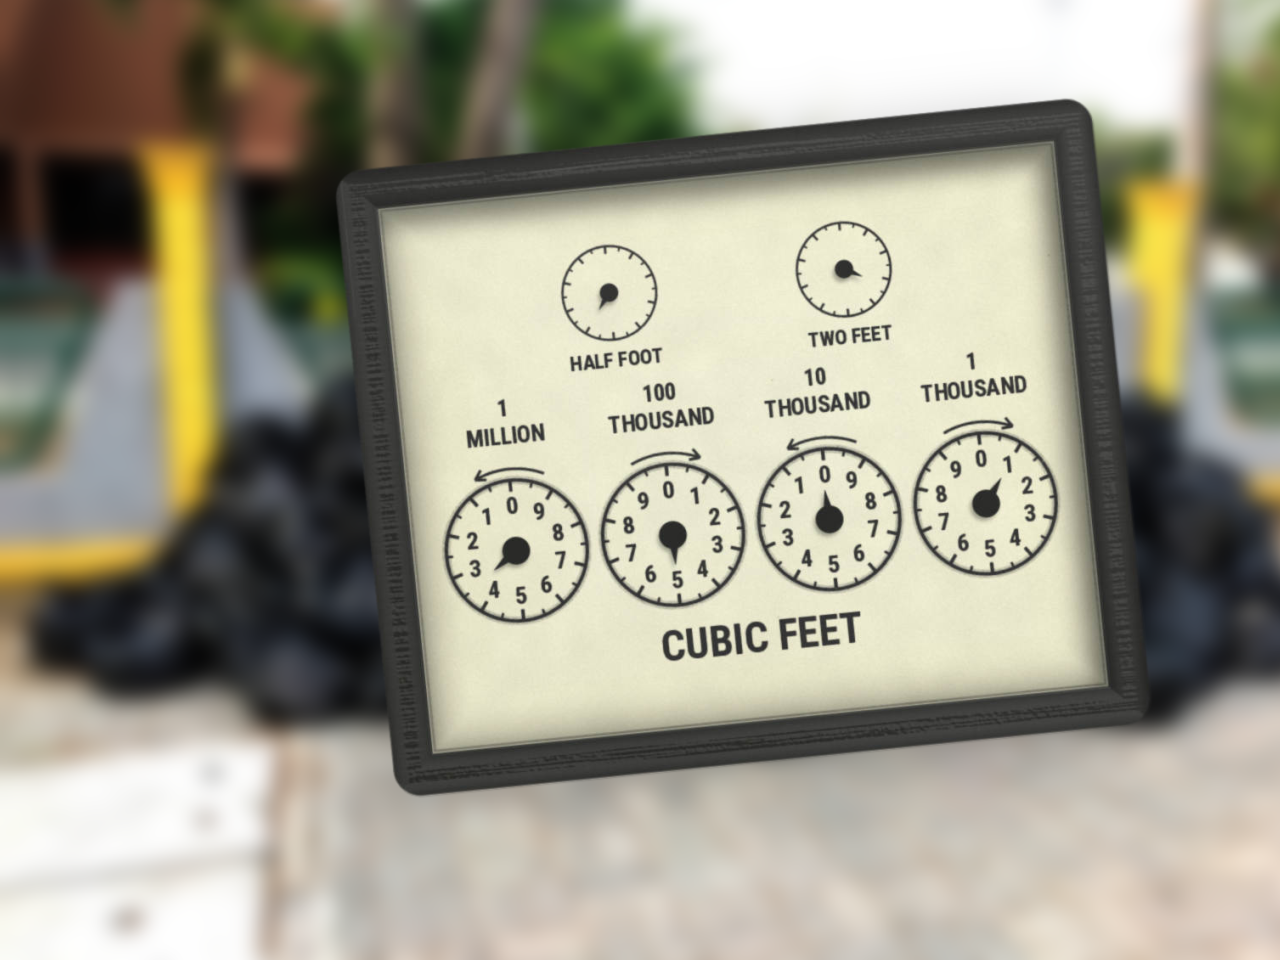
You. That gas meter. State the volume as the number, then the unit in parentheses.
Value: 350100 (ft³)
